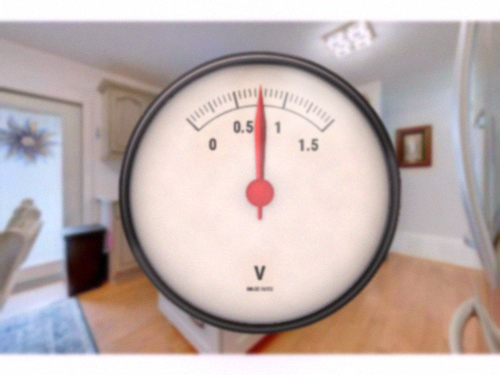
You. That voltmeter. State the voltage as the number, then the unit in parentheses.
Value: 0.75 (V)
